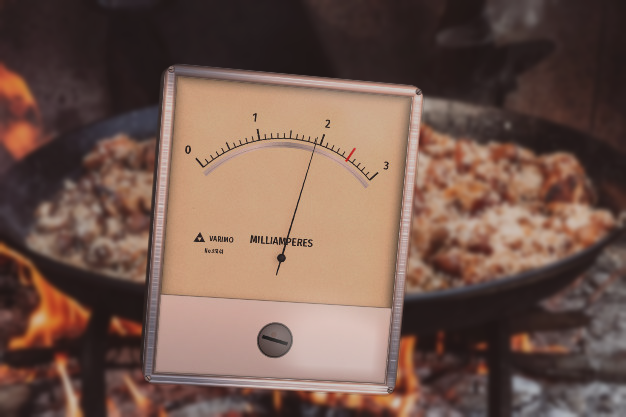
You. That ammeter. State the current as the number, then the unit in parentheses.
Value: 1.9 (mA)
